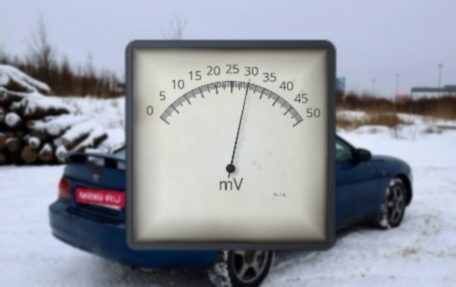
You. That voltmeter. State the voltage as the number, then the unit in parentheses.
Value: 30 (mV)
